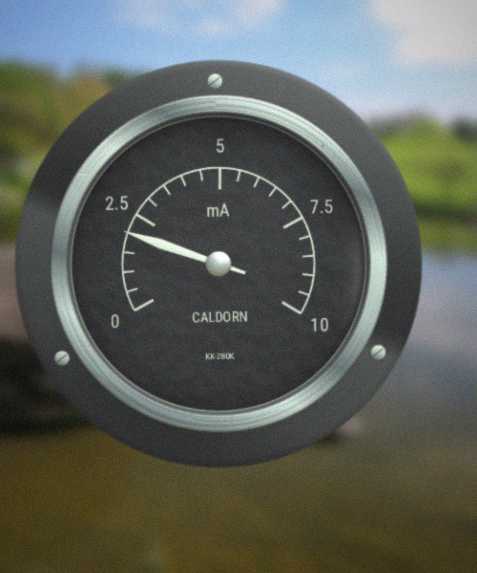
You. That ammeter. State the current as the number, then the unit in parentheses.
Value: 2 (mA)
